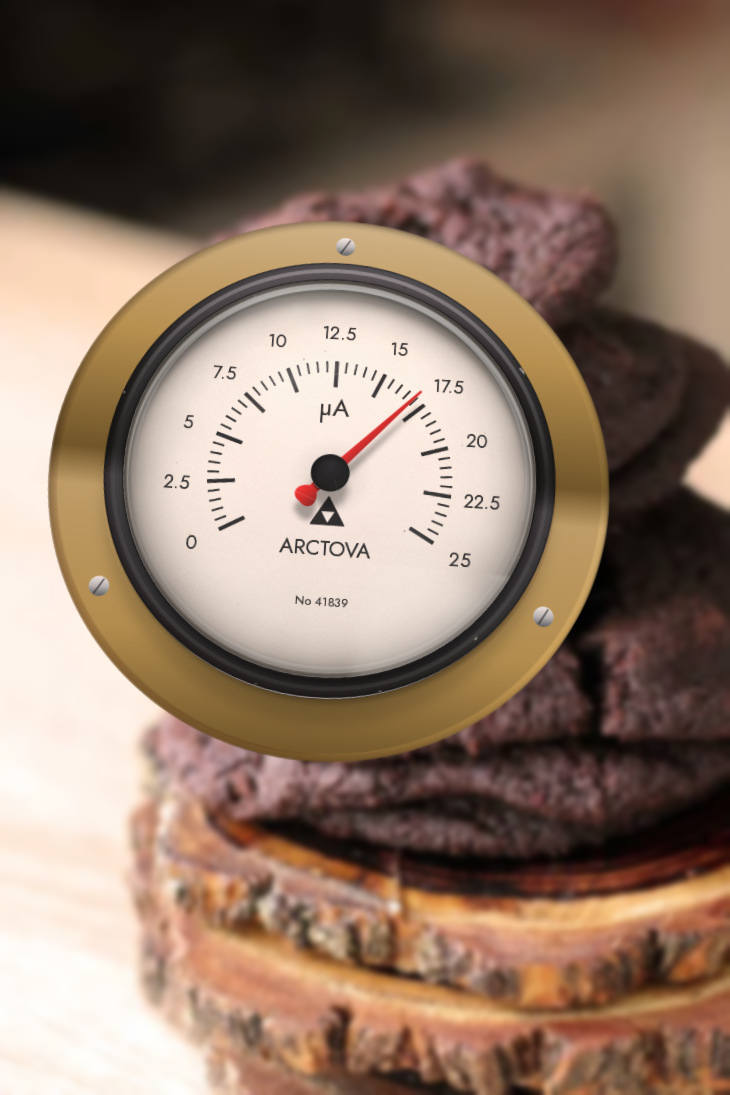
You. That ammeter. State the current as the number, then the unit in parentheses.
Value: 17 (µA)
